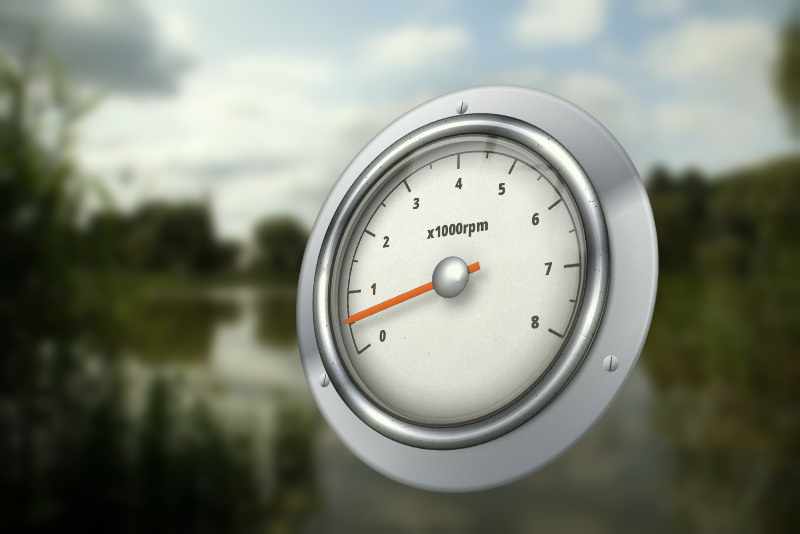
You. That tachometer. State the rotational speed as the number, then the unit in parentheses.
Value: 500 (rpm)
